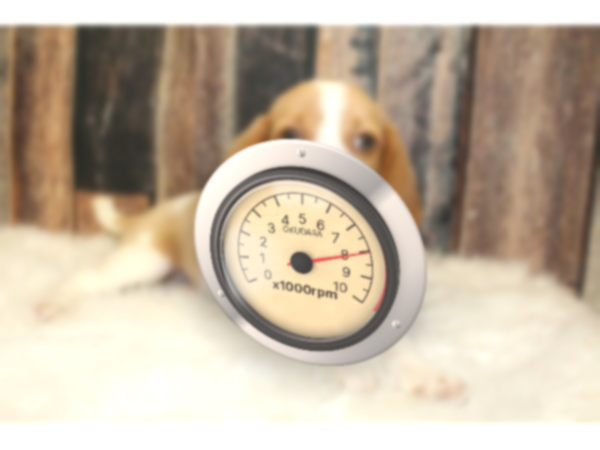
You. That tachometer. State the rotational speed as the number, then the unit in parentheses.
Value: 8000 (rpm)
